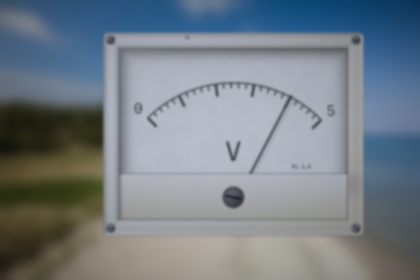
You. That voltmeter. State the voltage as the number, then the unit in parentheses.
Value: 4 (V)
